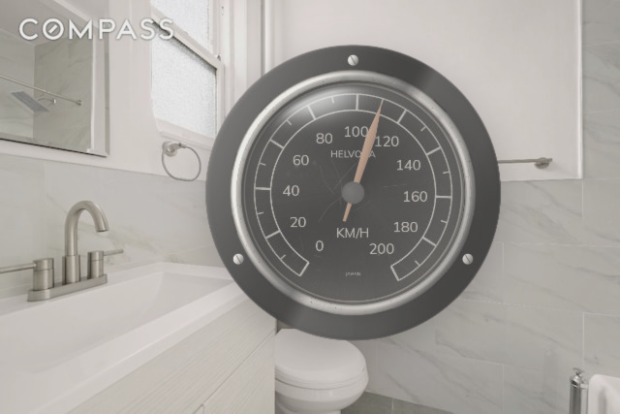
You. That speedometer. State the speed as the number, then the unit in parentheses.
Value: 110 (km/h)
